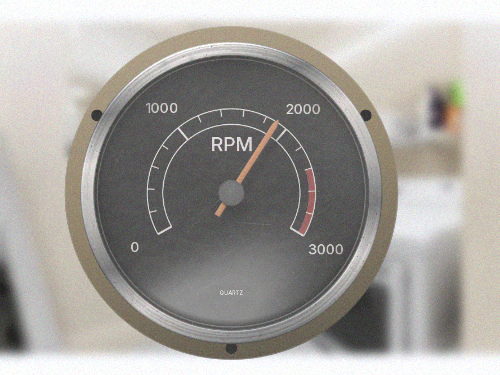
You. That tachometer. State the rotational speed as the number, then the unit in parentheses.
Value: 1900 (rpm)
